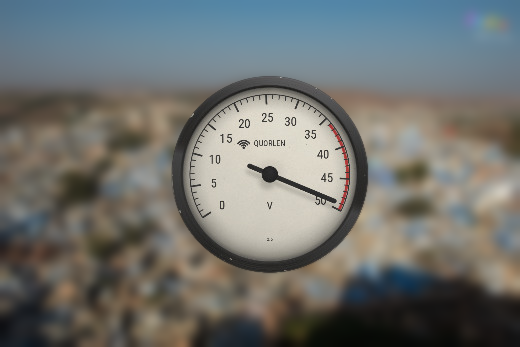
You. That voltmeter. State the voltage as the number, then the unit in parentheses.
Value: 49 (V)
